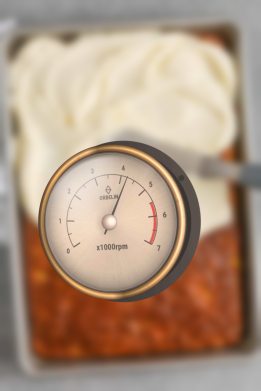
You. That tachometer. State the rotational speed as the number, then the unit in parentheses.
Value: 4250 (rpm)
